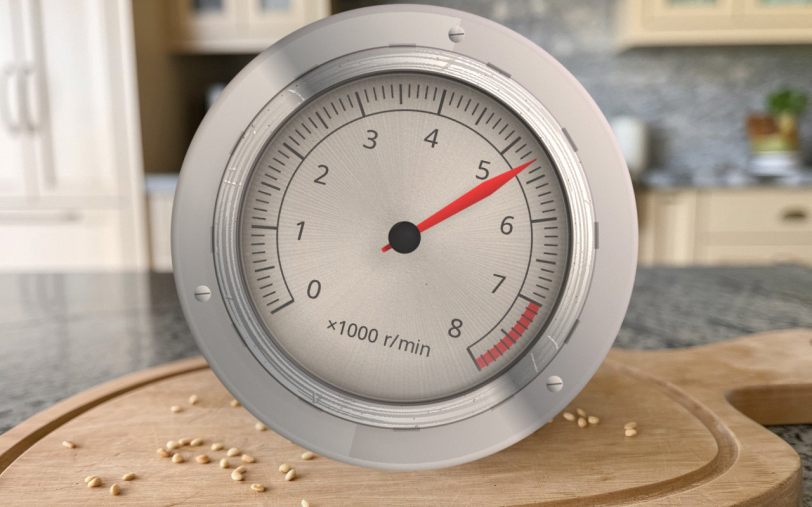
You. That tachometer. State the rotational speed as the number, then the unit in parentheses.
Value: 5300 (rpm)
